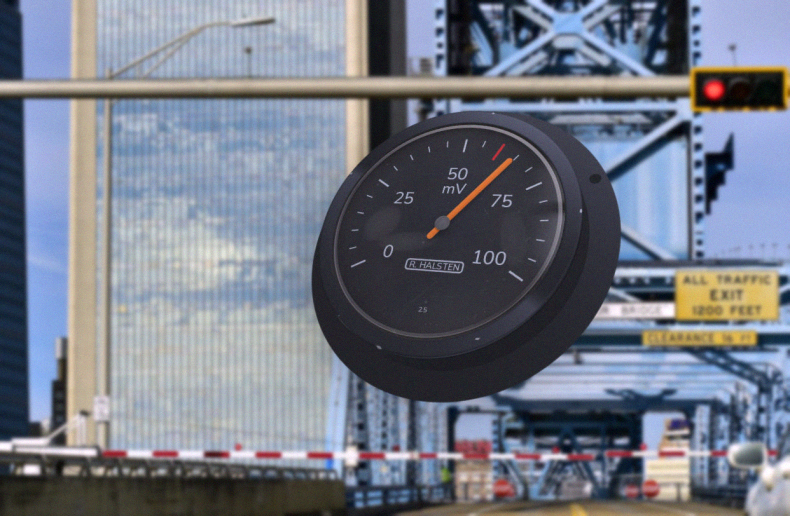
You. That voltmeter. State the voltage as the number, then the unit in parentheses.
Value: 65 (mV)
